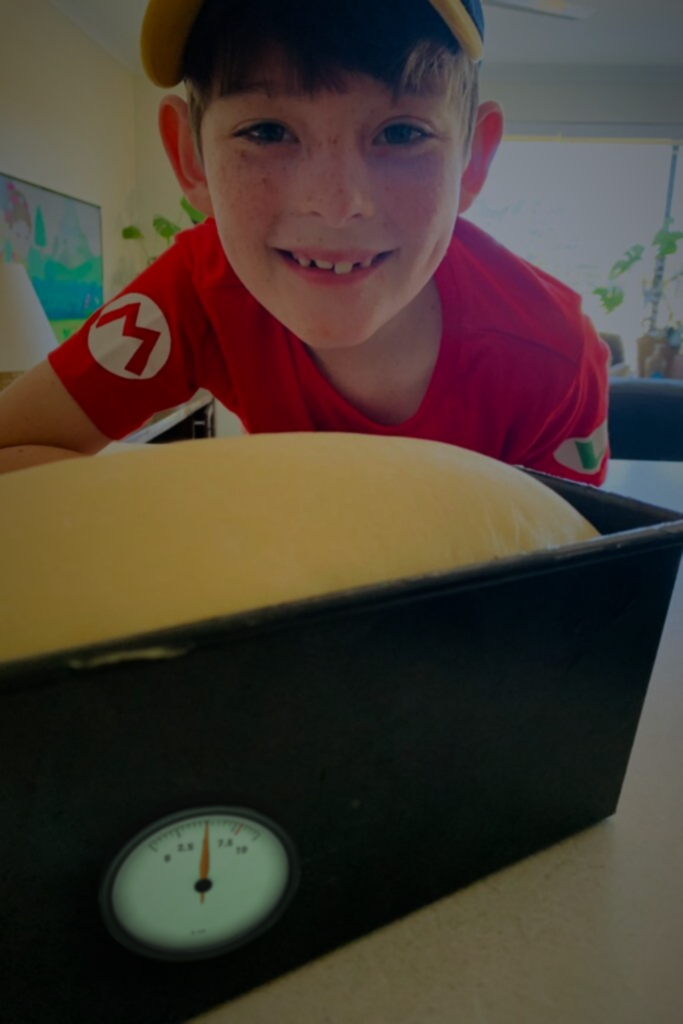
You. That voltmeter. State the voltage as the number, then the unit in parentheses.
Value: 5 (V)
